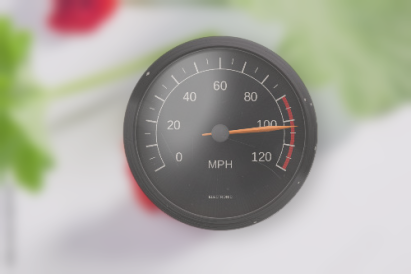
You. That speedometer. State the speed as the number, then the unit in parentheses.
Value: 102.5 (mph)
